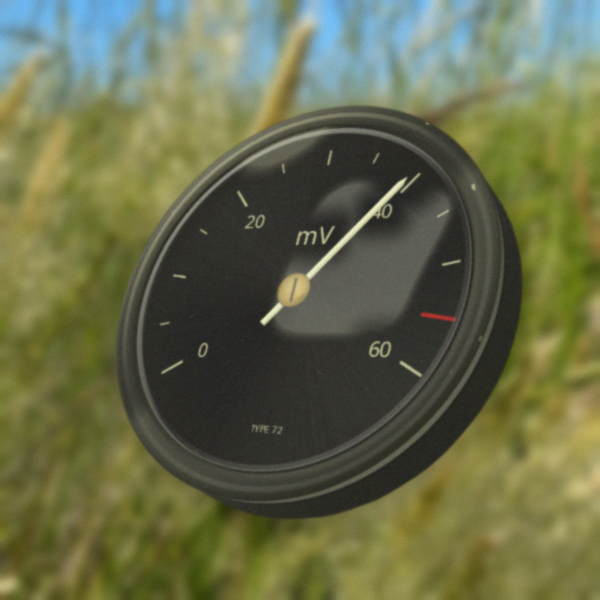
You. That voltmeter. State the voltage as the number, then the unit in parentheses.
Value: 40 (mV)
